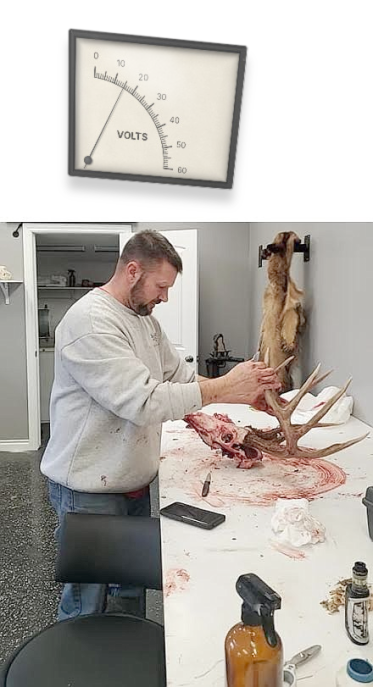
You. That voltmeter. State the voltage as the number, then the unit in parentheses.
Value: 15 (V)
